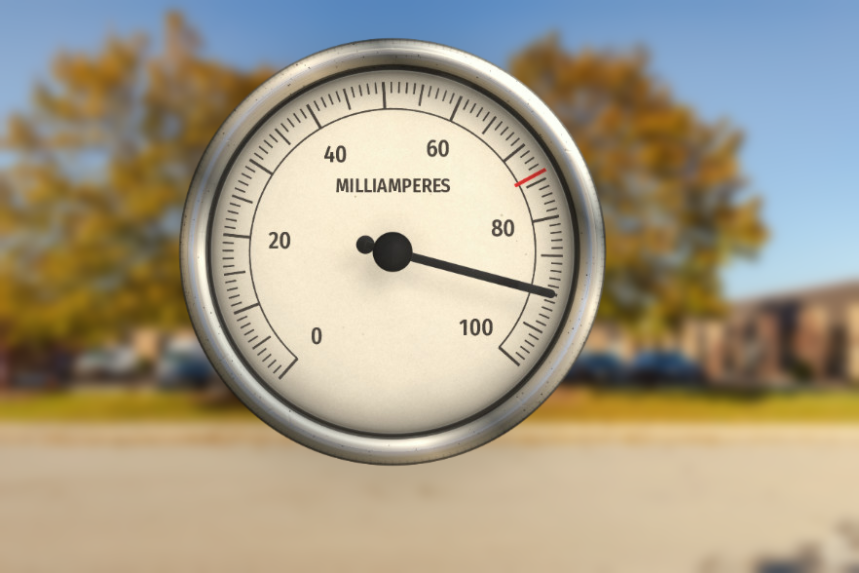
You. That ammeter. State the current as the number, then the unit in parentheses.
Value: 90 (mA)
